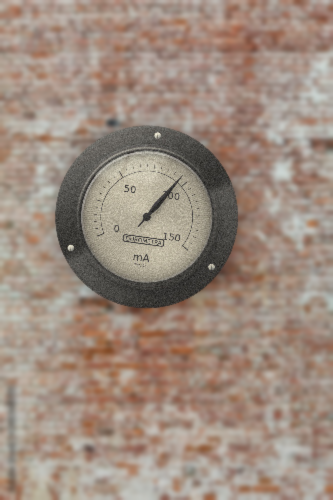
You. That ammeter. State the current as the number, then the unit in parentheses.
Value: 95 (mA)
